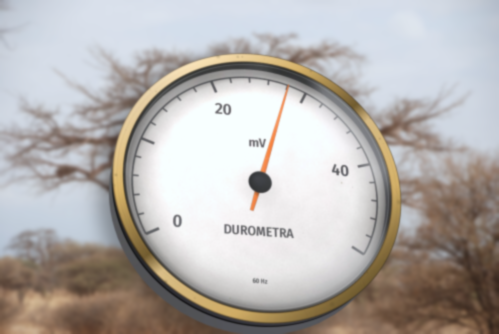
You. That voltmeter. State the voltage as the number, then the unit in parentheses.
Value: 28 (mV)
